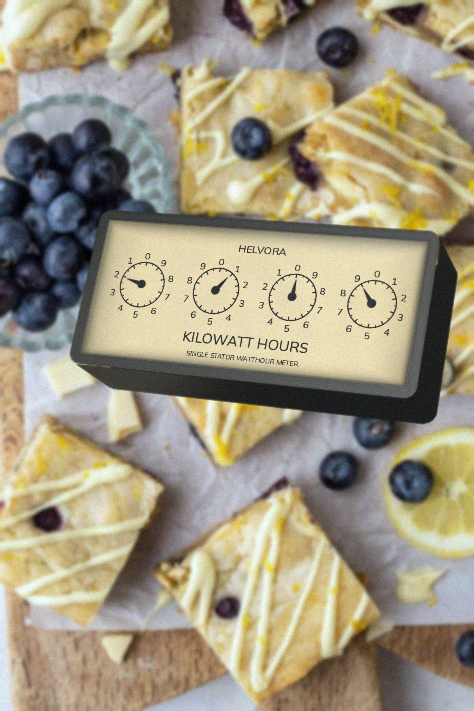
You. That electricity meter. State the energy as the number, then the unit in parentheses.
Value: 2099 (kWh)
